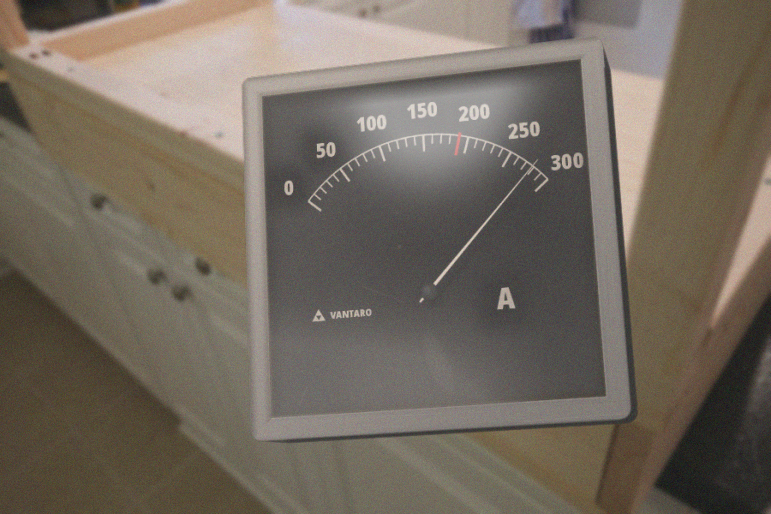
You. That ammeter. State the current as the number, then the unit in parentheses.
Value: 280 (A)
